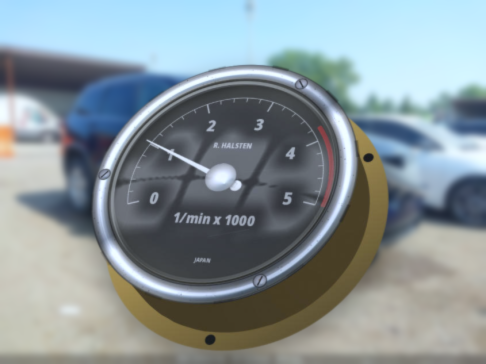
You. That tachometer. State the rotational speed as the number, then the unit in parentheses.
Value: 1000 (rpm)
